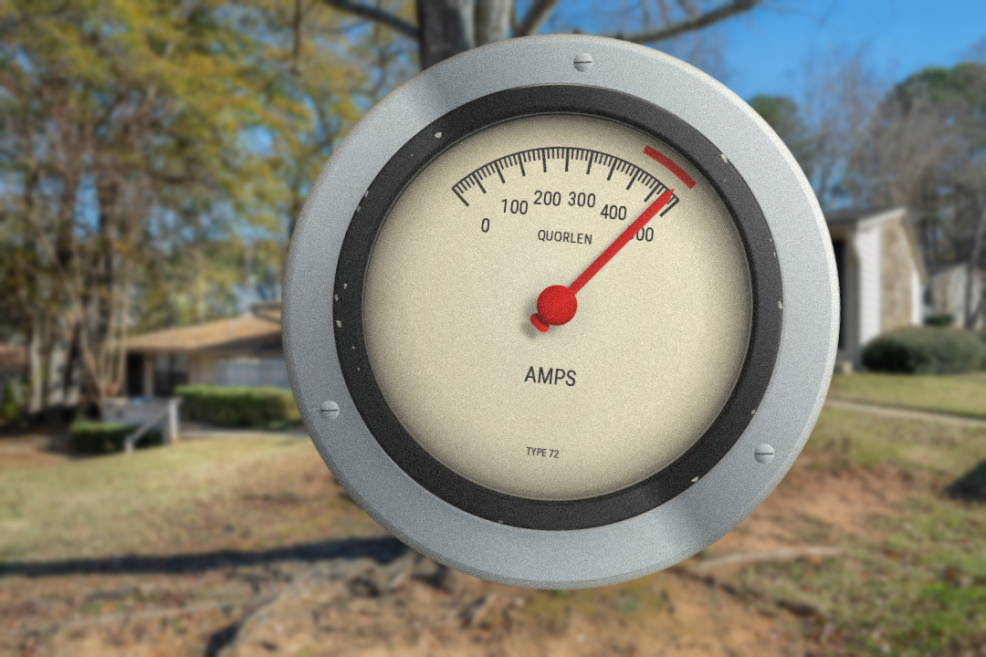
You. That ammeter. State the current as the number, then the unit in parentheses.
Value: 480 (A)
